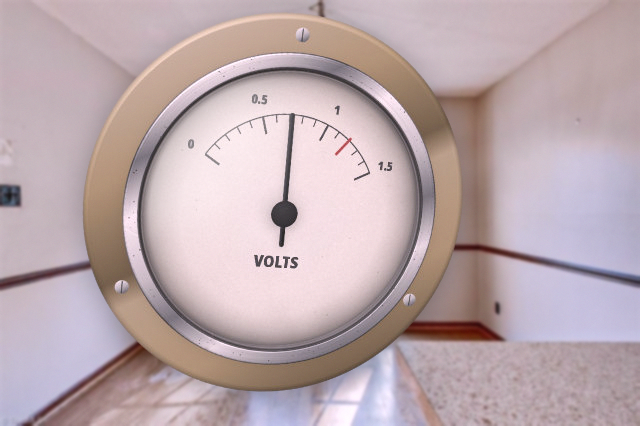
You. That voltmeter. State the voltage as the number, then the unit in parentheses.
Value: 0.7 (V)
